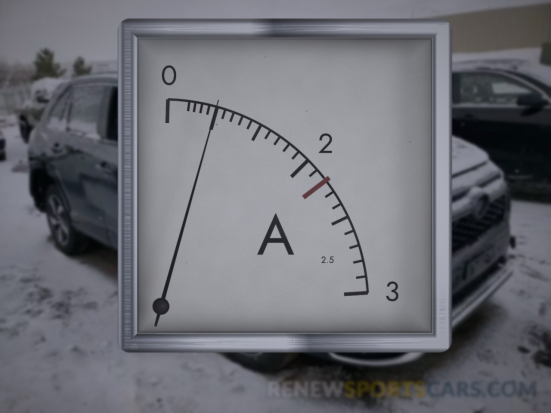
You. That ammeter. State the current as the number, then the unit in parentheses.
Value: 1 (A)
